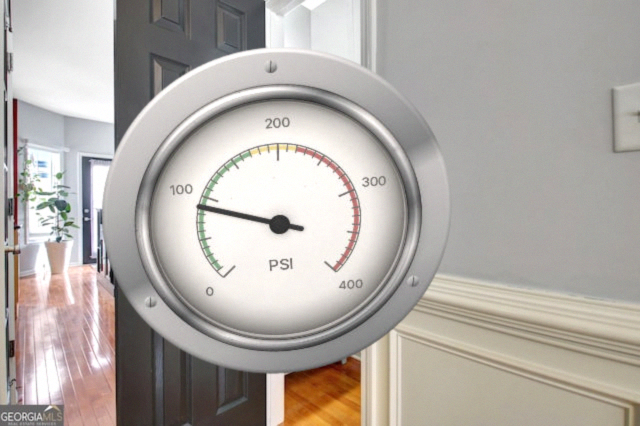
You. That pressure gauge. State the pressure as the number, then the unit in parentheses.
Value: 90 (psi)
